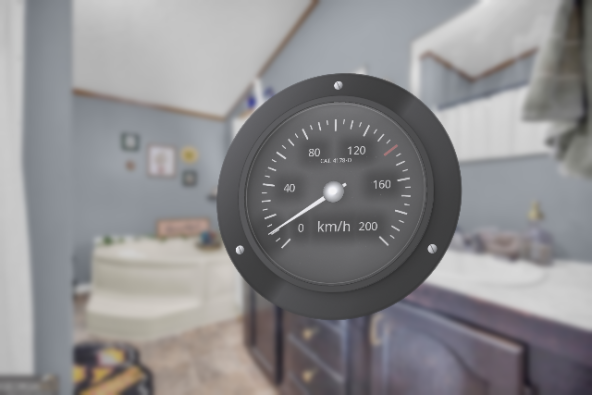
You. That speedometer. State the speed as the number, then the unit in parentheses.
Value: 10 (km/h)
